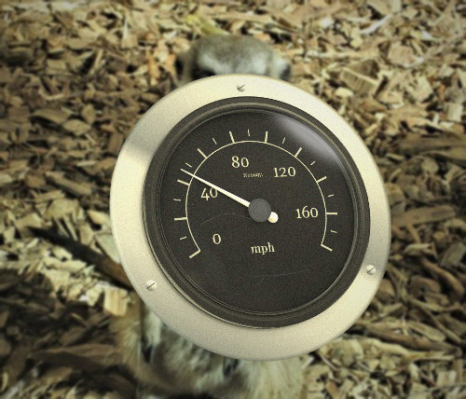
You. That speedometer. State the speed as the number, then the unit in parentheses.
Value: 45 (mph)
